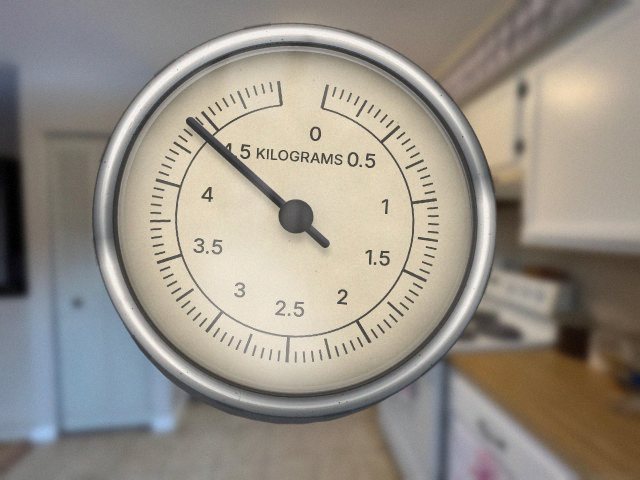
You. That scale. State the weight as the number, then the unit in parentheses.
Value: 4.4 (kg)
